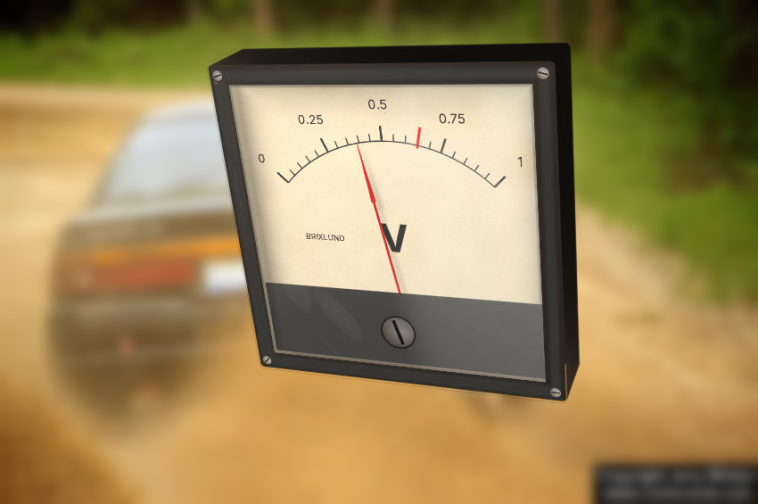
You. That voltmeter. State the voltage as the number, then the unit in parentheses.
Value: 0.4 (V)
